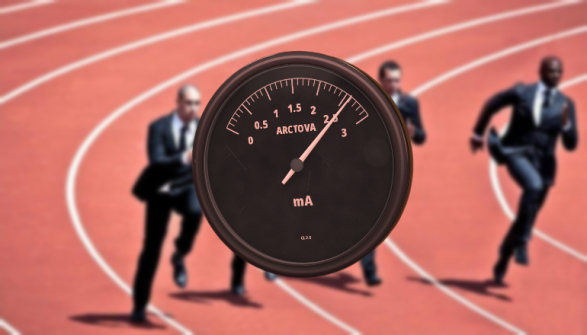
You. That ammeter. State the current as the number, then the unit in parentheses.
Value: 2.6 (mA)
